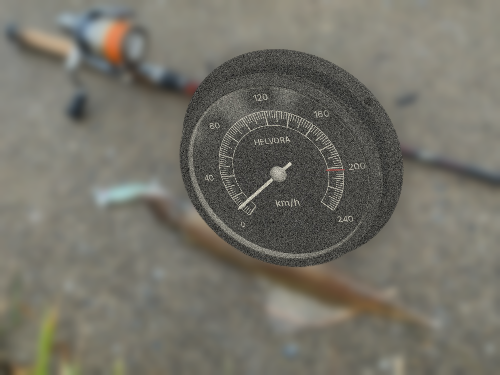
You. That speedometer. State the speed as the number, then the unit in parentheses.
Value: 10 (km/h)
